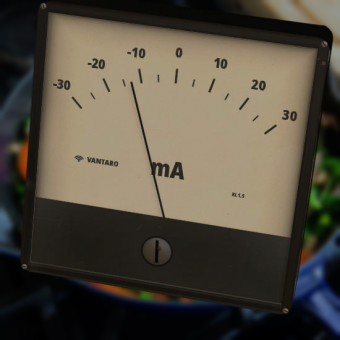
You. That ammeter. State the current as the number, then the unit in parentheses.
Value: -12.5 (mA)
